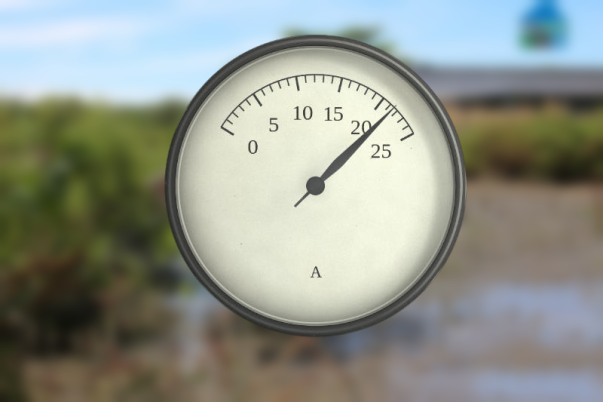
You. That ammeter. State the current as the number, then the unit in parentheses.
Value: 21.5 (A)
